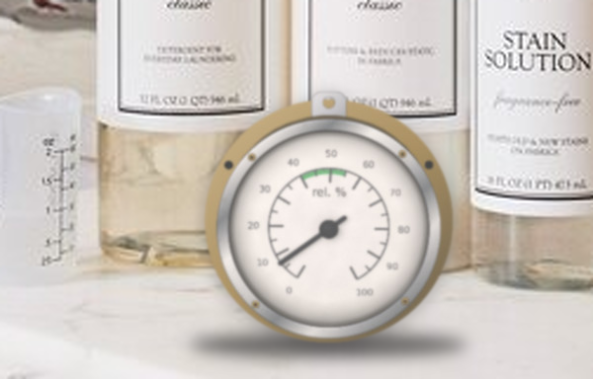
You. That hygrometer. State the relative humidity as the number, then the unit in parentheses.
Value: 7.5 (%)
